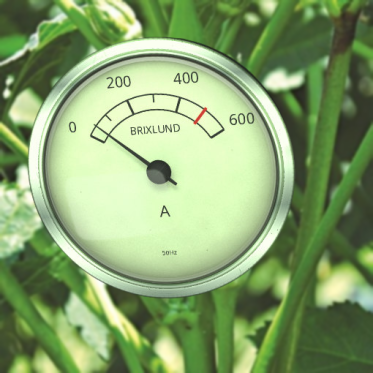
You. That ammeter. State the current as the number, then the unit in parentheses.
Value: 50 (A)
